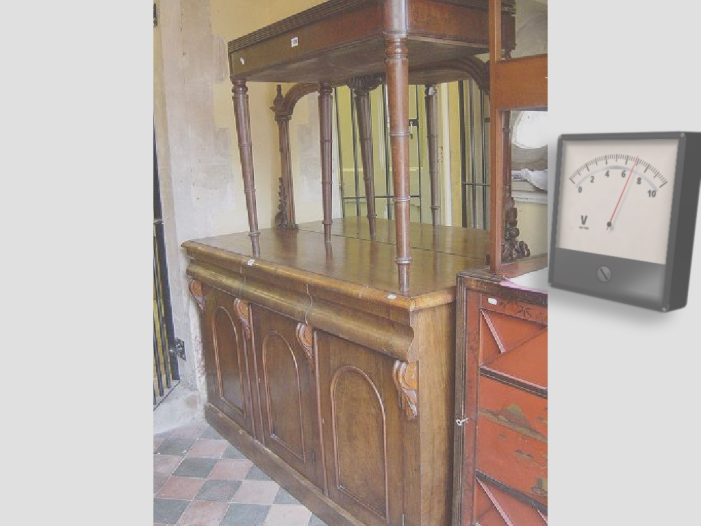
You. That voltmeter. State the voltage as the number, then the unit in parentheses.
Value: 7 (V)
